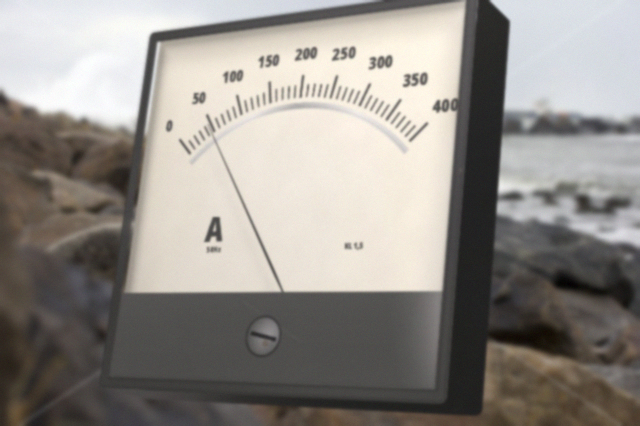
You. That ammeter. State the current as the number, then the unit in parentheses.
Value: 50 (A)
